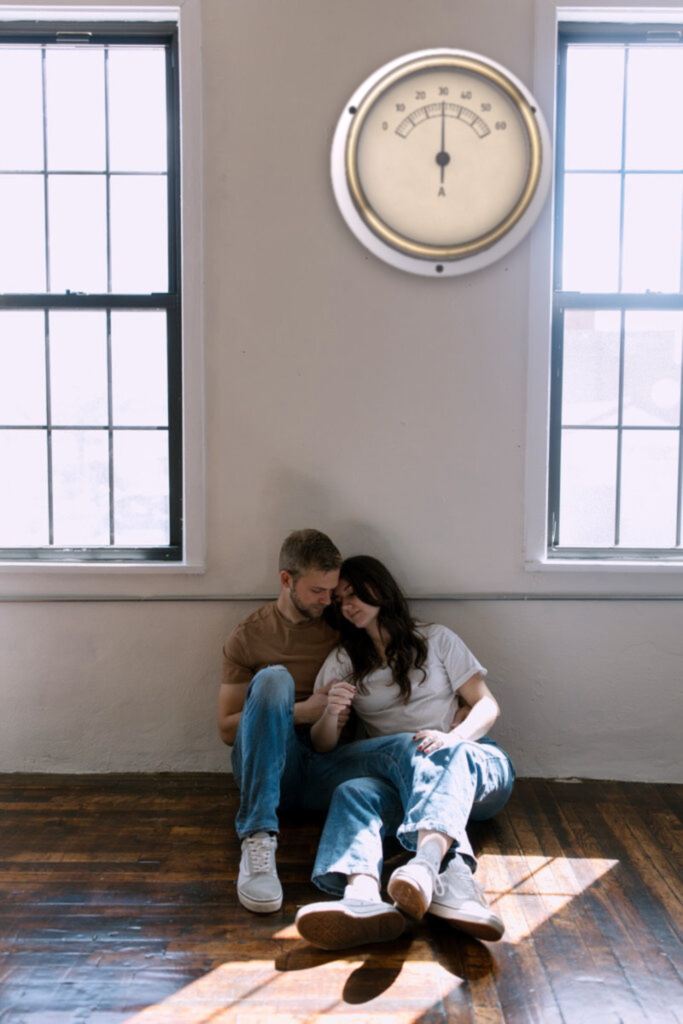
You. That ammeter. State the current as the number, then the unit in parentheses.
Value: 30 (A)
